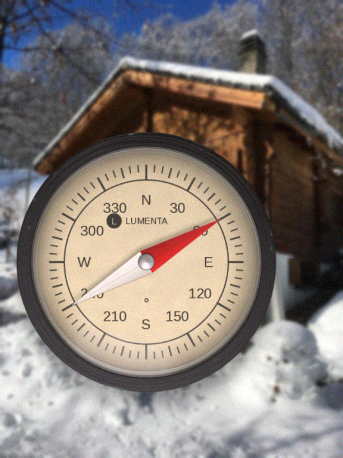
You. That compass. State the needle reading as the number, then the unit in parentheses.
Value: 60 (°)
